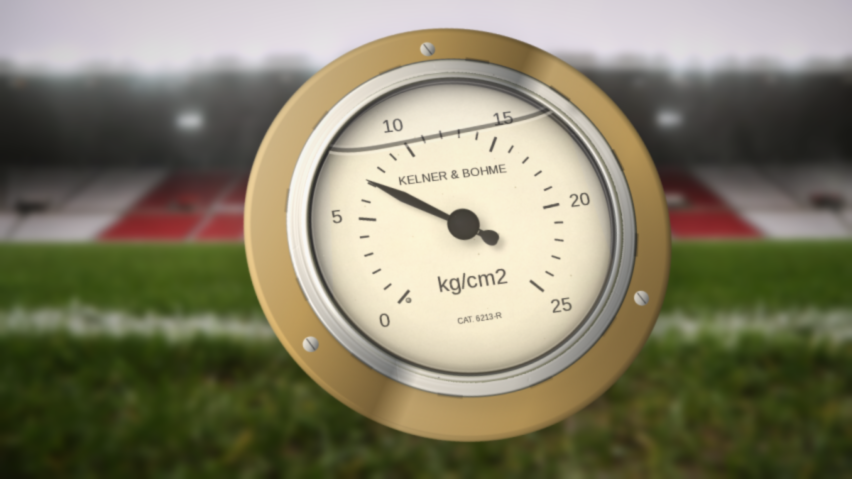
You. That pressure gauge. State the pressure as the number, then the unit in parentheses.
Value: 7 (kg/cm²)
